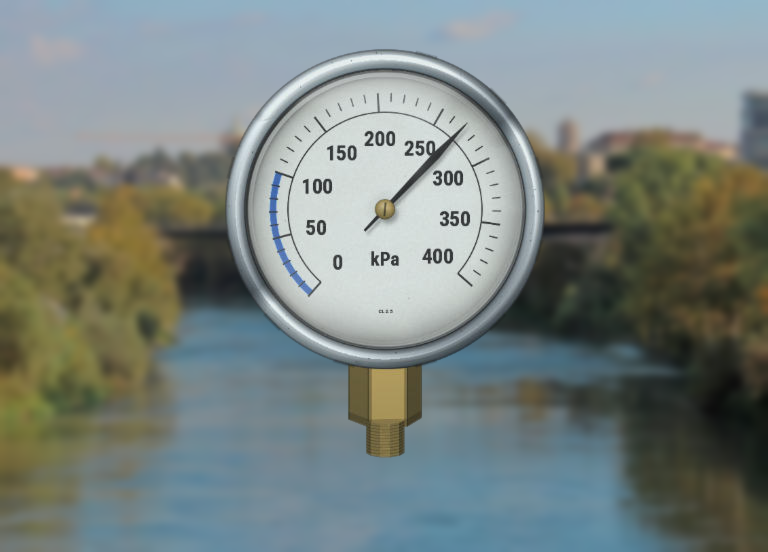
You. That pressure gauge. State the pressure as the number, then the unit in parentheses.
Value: 270 (kPa)
